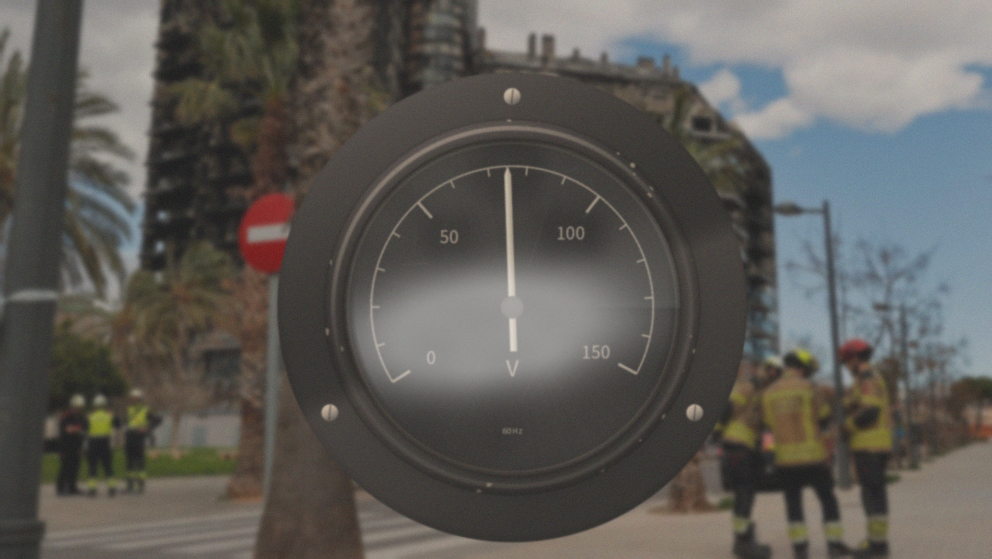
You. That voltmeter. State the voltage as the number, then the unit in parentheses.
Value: 75 (V)
